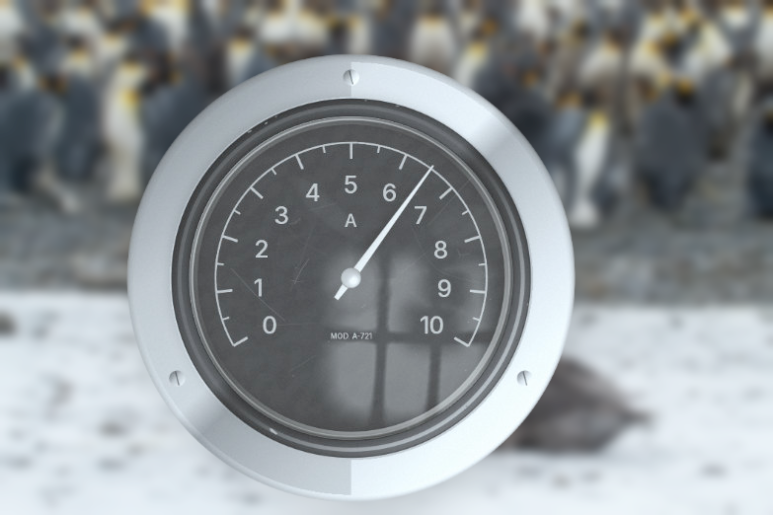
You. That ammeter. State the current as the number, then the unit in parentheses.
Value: 6.5 (A)
